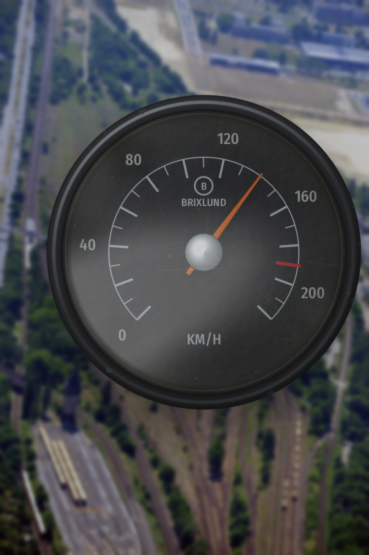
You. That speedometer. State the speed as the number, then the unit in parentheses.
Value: 140 (km/h)
